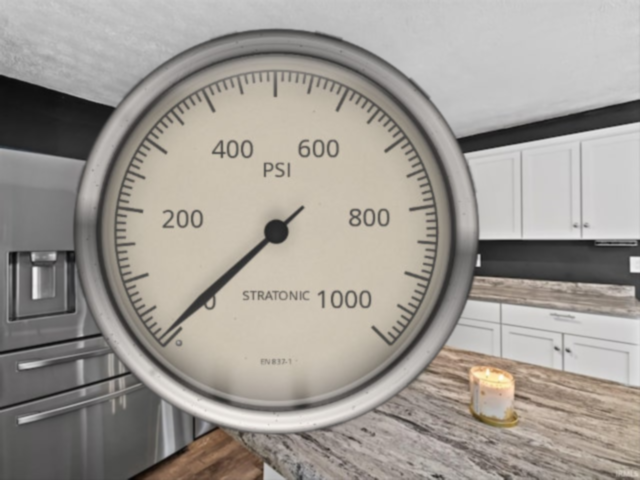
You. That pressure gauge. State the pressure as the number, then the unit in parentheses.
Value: 10 (psi)
